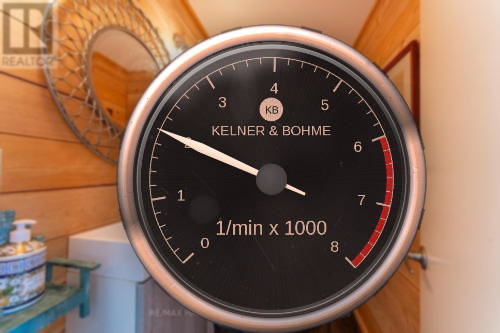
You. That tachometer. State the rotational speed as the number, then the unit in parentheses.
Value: 2000 (rpm)
